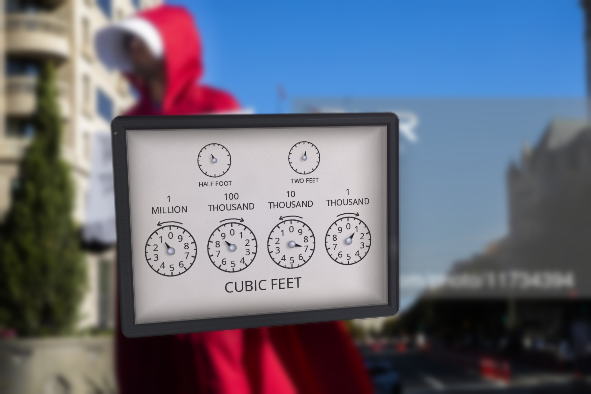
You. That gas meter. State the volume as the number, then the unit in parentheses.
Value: 87100 (ft³)
